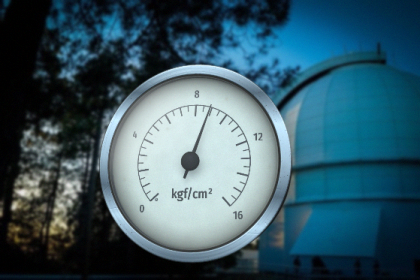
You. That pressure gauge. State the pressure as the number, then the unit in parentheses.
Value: 9 (kg/cm²)
